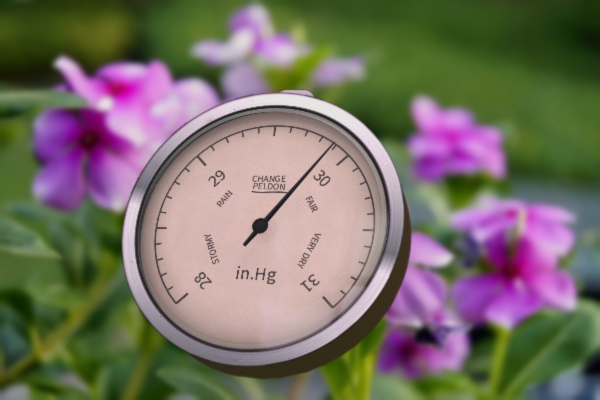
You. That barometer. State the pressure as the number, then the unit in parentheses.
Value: 29.9 (inHg)
